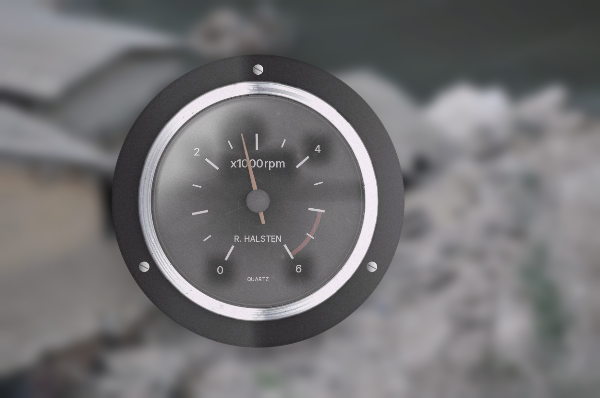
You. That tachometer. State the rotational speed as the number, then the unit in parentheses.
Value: 2750 (rpm)
